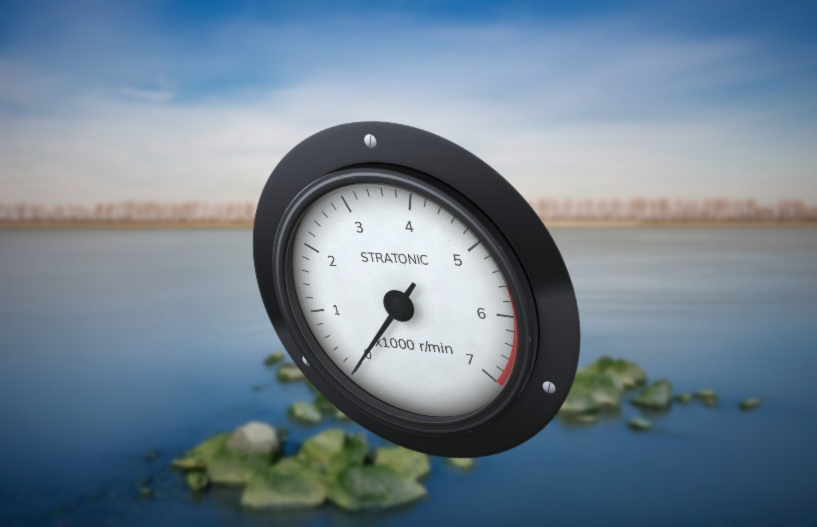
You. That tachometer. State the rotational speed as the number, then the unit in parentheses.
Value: 0 (rpm)
